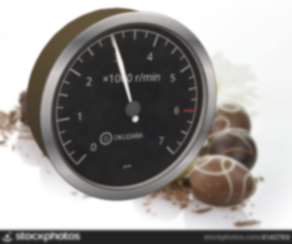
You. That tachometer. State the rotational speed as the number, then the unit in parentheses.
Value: 3000 (rpm)
